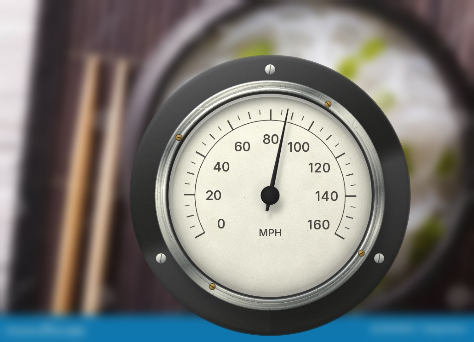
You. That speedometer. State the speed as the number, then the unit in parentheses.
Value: 87.5 (mph)
